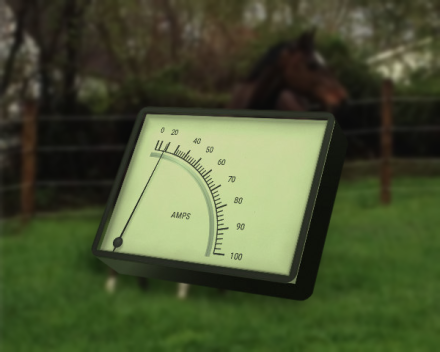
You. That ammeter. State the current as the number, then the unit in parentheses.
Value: 20 (A)
